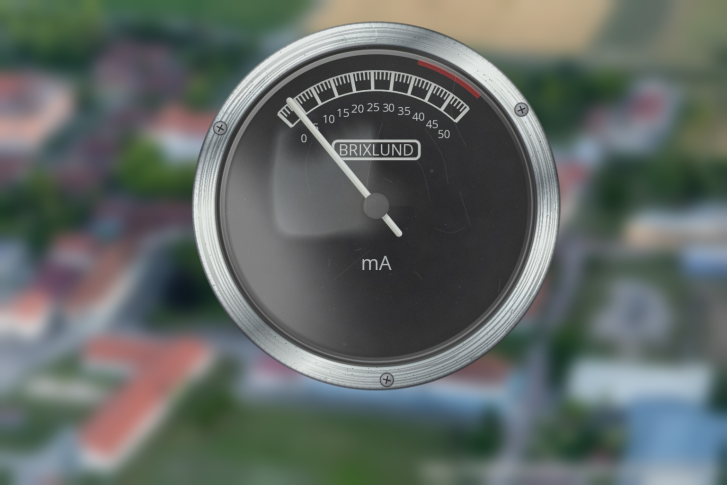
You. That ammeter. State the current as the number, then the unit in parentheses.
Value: 4 (mA)
